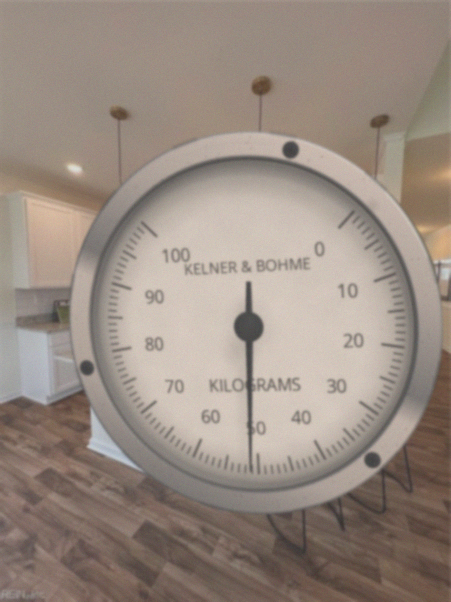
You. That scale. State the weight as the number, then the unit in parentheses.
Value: 51 (kg)
